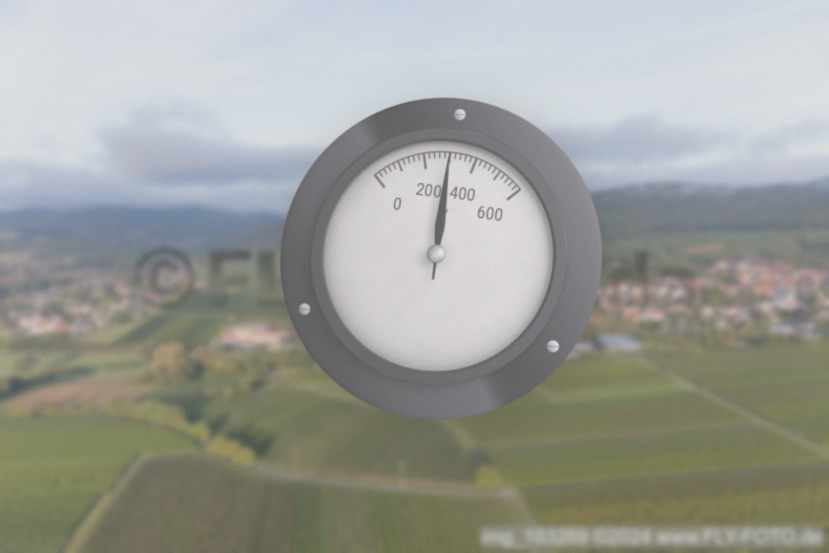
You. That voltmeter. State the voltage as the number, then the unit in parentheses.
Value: 300 (V)
